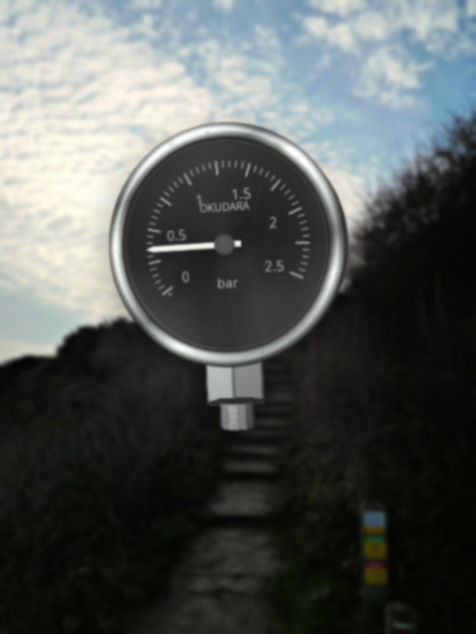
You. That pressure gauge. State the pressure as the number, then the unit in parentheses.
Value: 0.35 (bar)
